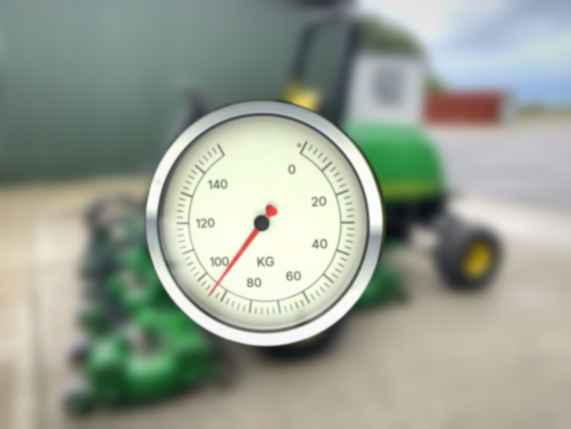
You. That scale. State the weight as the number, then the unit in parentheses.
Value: 94 (kg)
